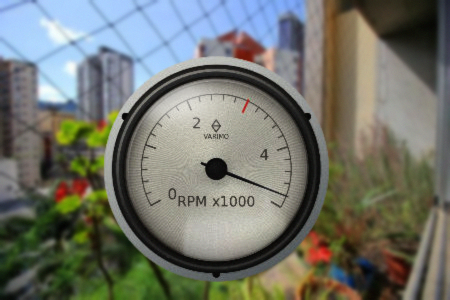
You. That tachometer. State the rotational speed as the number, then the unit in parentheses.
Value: 4800 (rpm)
